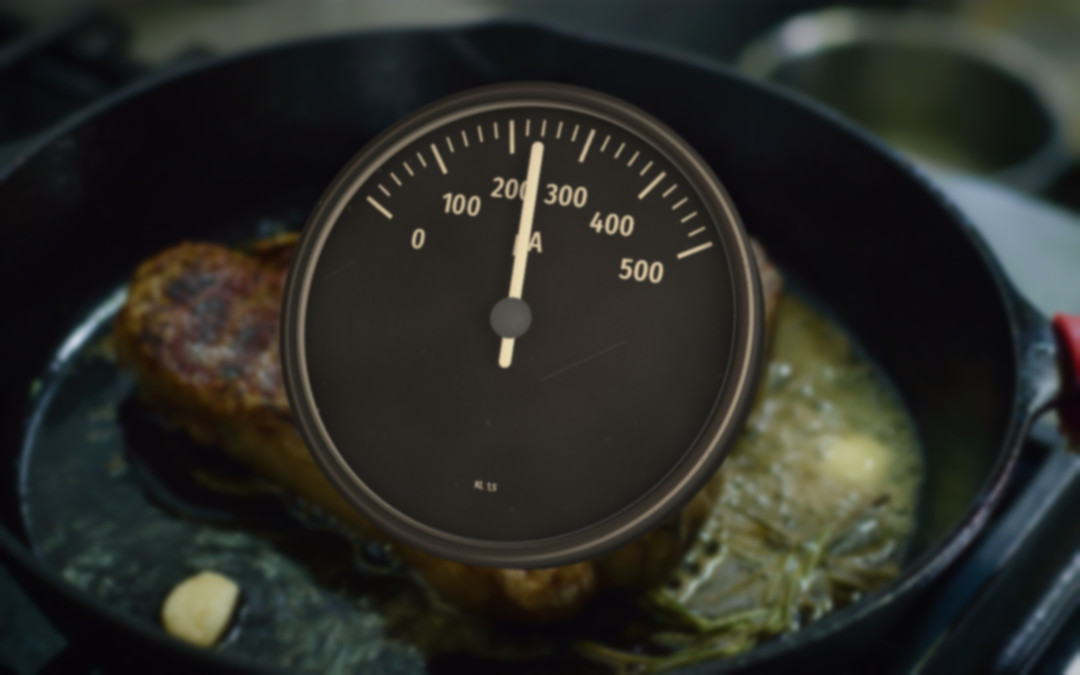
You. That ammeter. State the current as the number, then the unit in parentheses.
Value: 240 (µA)
